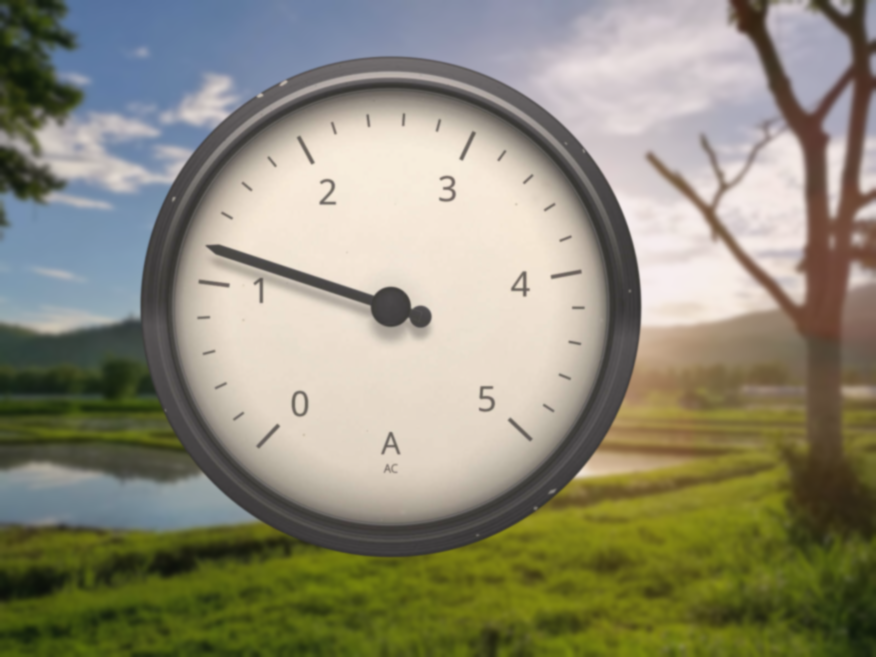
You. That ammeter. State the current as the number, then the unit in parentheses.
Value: 1.2 (A)
